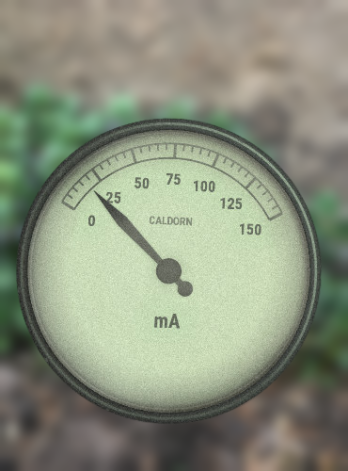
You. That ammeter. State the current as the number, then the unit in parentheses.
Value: 17.5 (mA)
